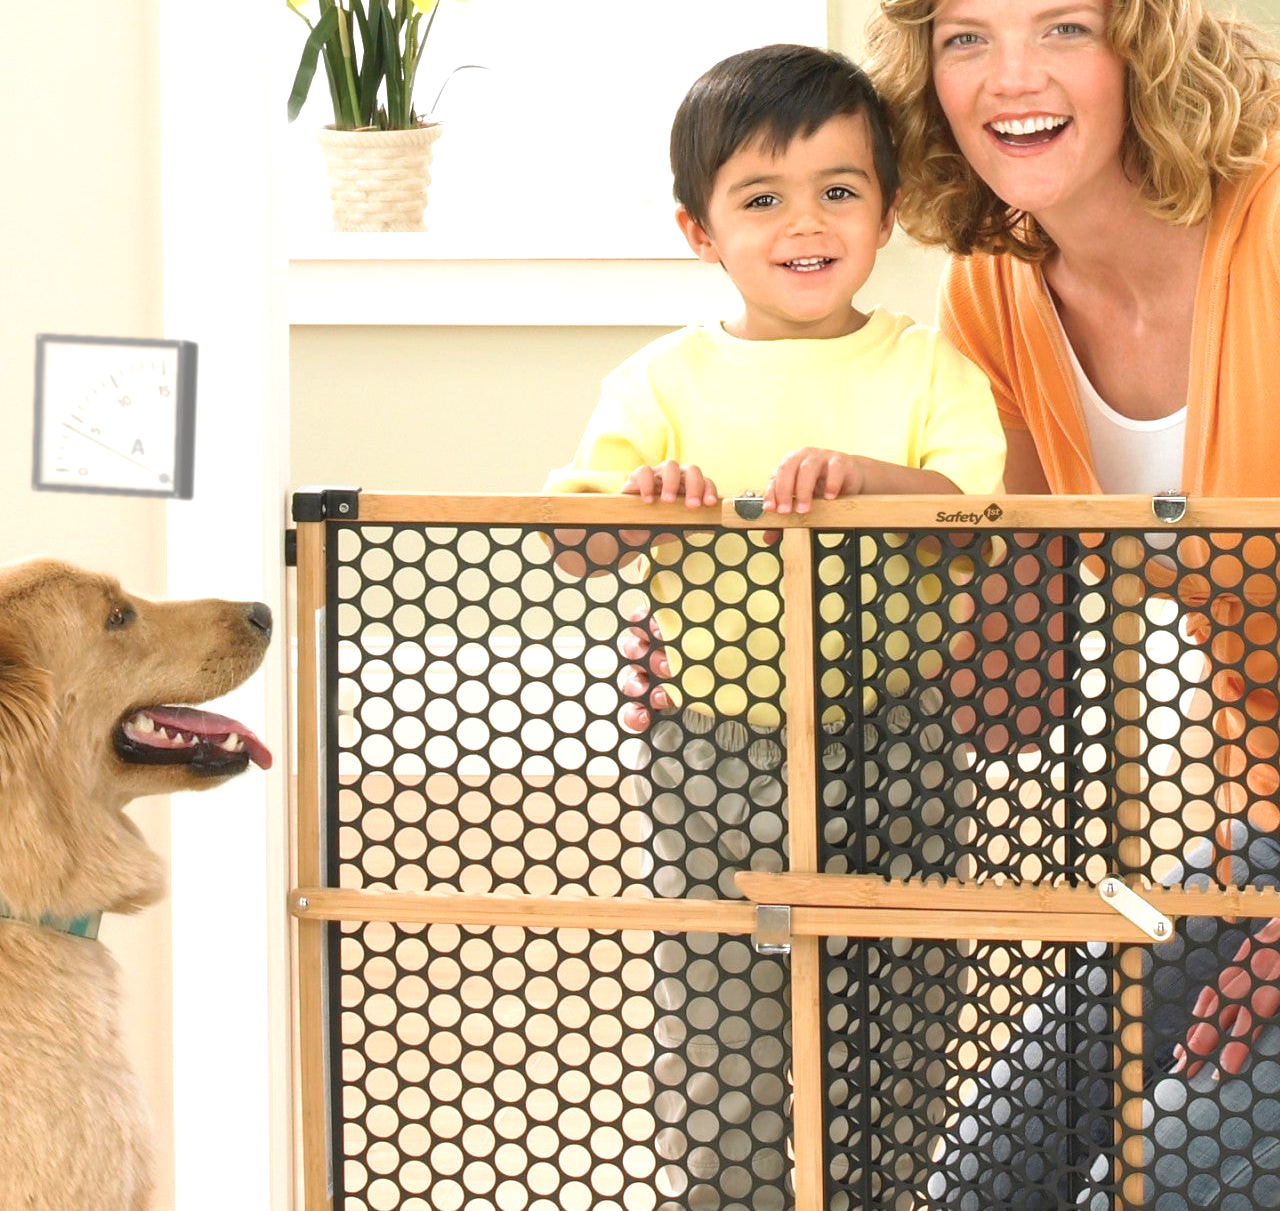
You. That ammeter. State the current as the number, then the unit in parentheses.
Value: 4 (A)
